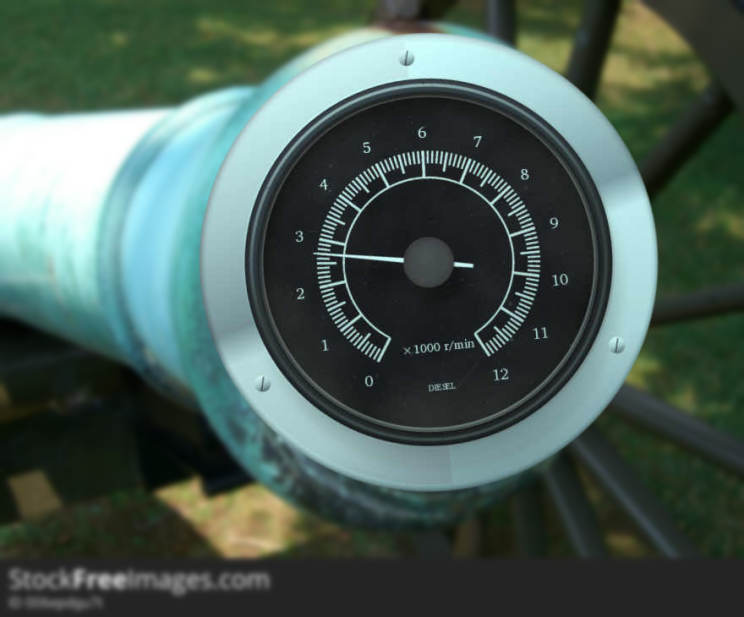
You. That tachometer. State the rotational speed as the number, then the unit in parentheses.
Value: 2700 (rpm)
